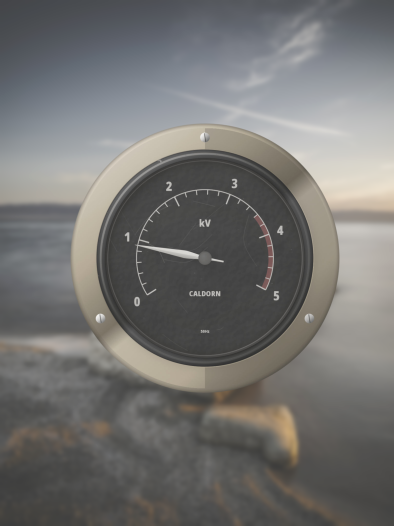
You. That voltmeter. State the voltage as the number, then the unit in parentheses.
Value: 0.9 (kV)
